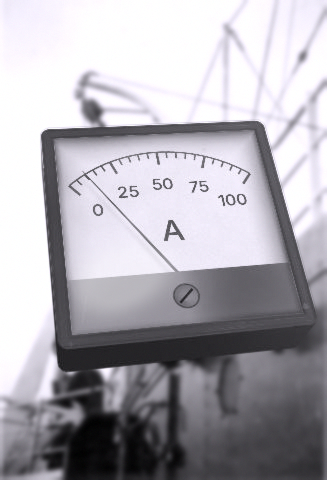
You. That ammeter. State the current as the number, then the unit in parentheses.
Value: 10 (A)
